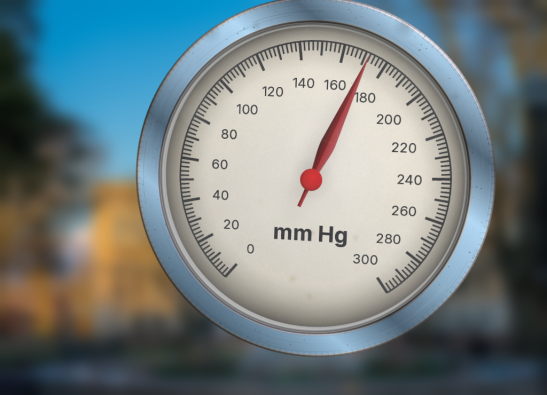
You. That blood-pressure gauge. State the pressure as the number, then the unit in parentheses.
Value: 172 (mmHg)
